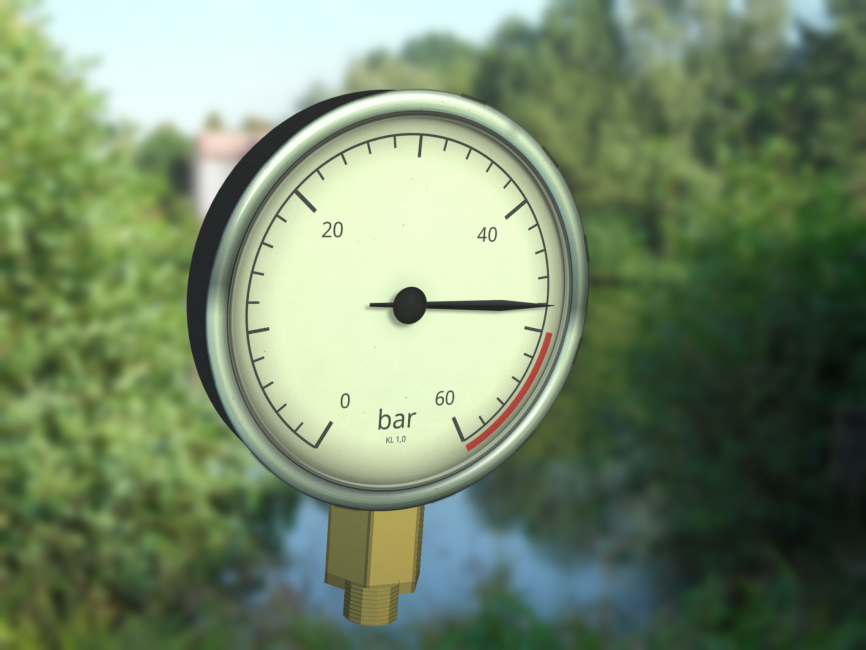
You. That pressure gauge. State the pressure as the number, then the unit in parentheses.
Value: 48 (bar)
